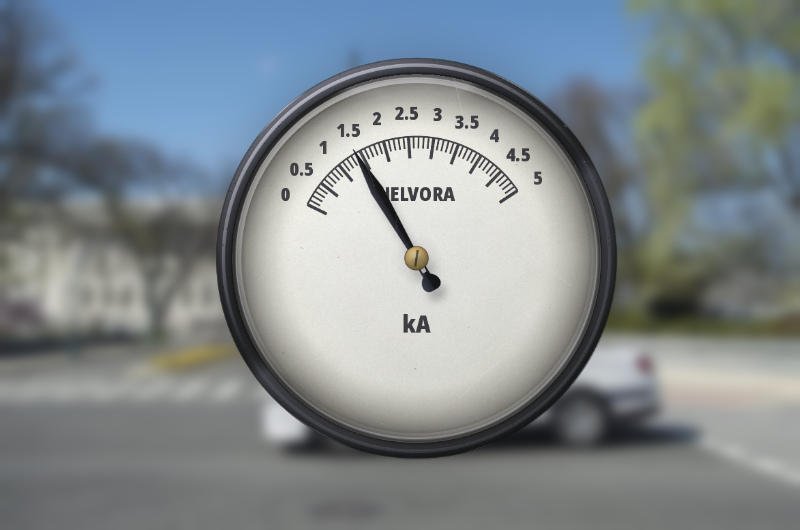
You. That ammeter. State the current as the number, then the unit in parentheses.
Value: 1.4 (kA)
